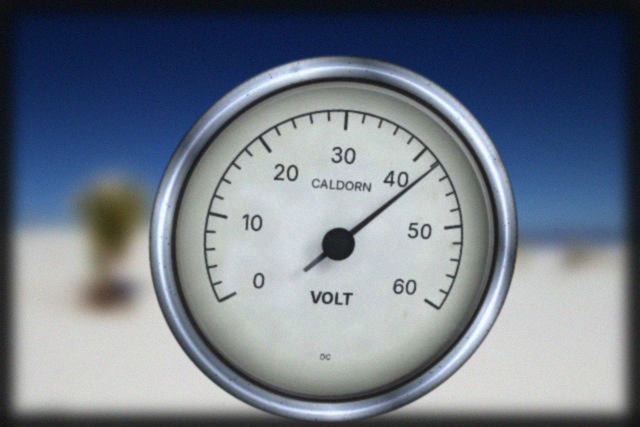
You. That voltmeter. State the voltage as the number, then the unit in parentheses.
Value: 42 (V)
